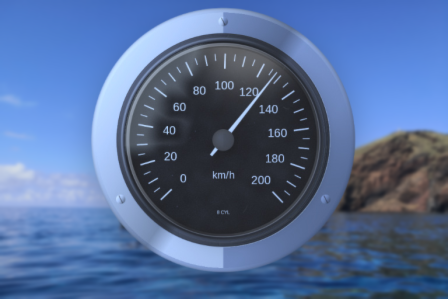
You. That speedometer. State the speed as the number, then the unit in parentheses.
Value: 127.5 (km/h)
